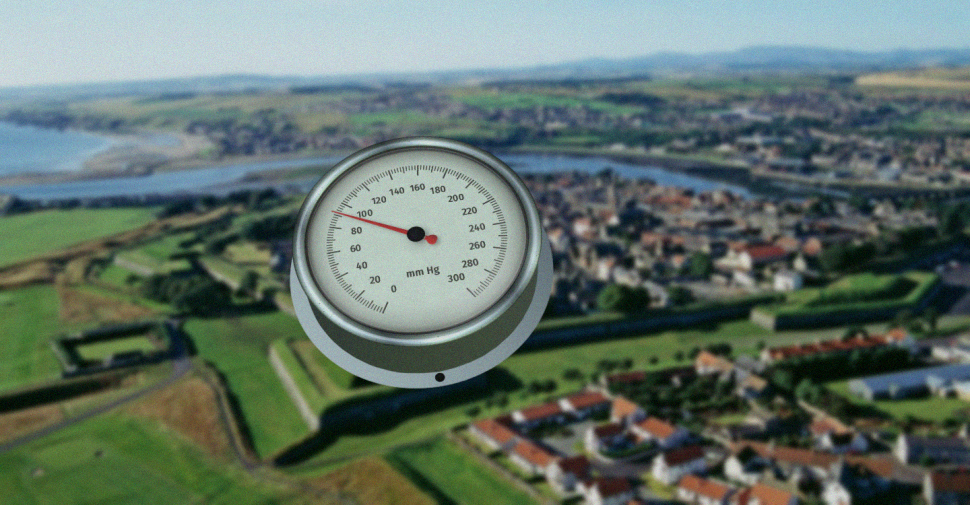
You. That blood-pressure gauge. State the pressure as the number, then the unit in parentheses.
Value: 90 (mmHg)
